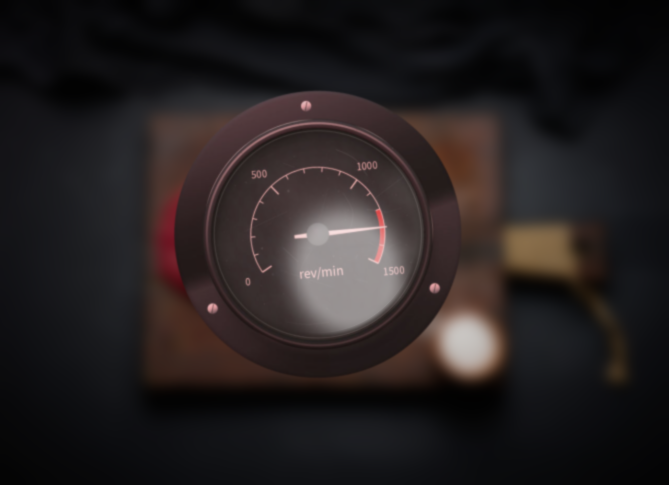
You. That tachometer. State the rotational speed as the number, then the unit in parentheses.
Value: 1300 (rpm)
